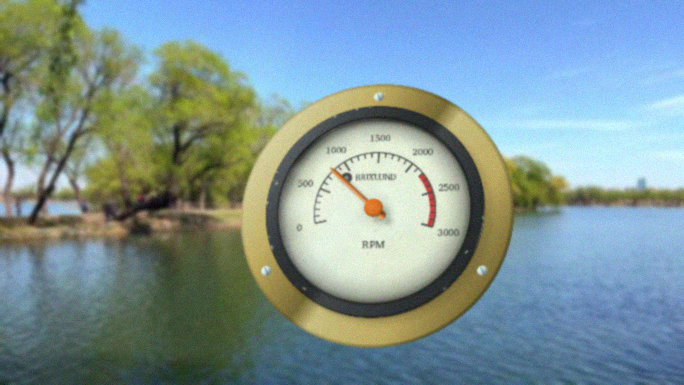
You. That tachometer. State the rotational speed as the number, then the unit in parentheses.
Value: 800 (rpm)
